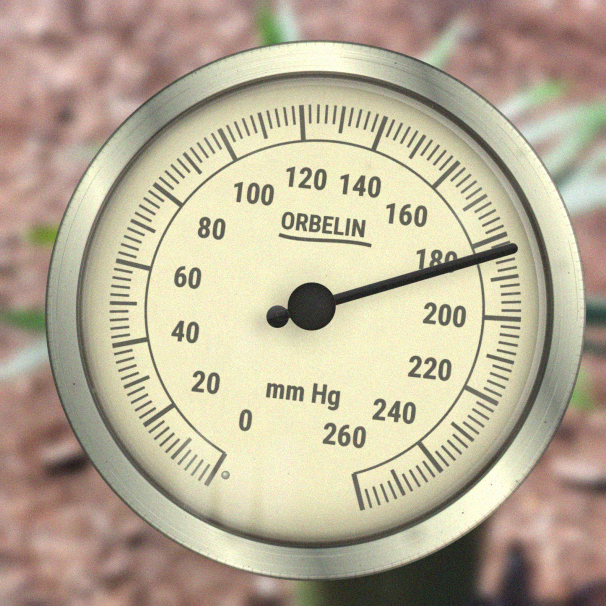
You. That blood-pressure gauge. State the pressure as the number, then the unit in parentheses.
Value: 184 (mmHg)
